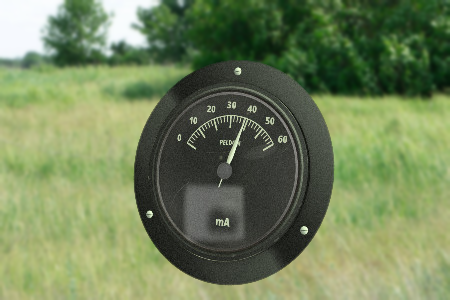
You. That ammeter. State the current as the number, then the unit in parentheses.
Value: 40 (mA)
